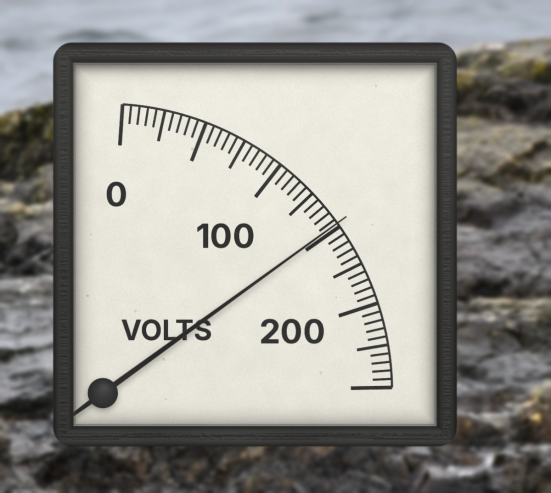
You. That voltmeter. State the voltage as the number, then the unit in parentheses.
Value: 147.5 (V)
